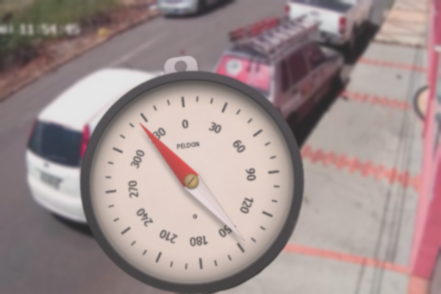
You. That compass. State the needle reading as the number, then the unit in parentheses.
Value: 325 (°)
